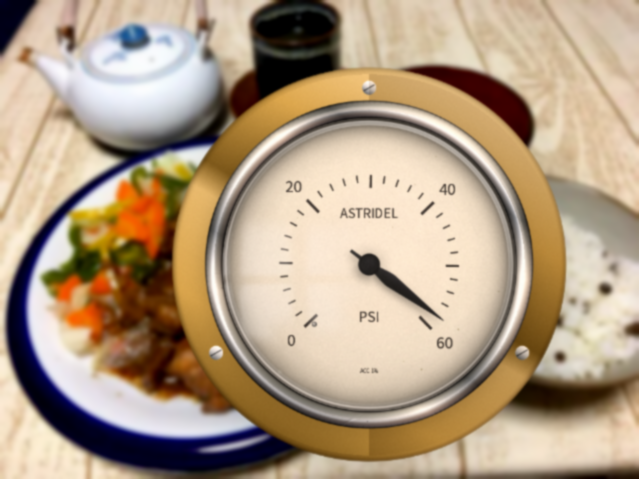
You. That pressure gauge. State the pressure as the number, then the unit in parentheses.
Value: 58 (psi)
